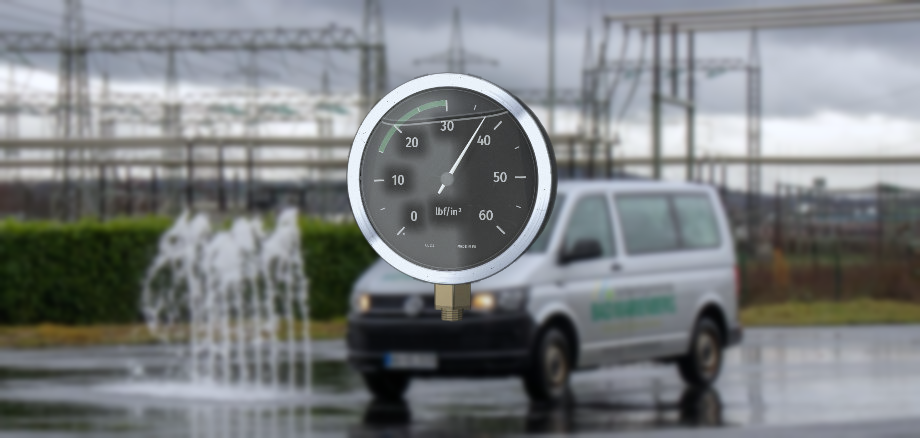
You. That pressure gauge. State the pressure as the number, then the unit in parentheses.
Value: 37.5 (psi)
